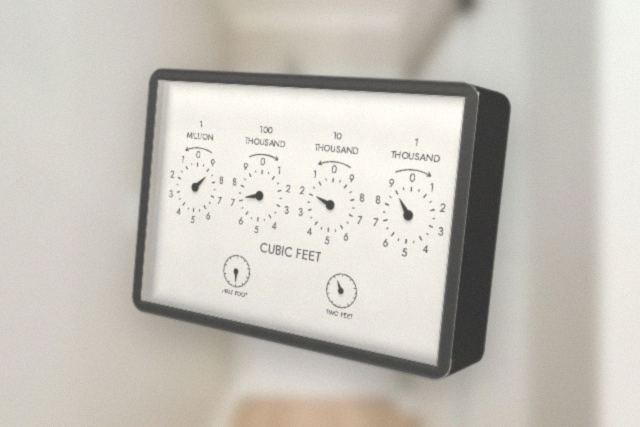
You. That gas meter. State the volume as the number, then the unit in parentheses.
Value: 871900 (ft³)
